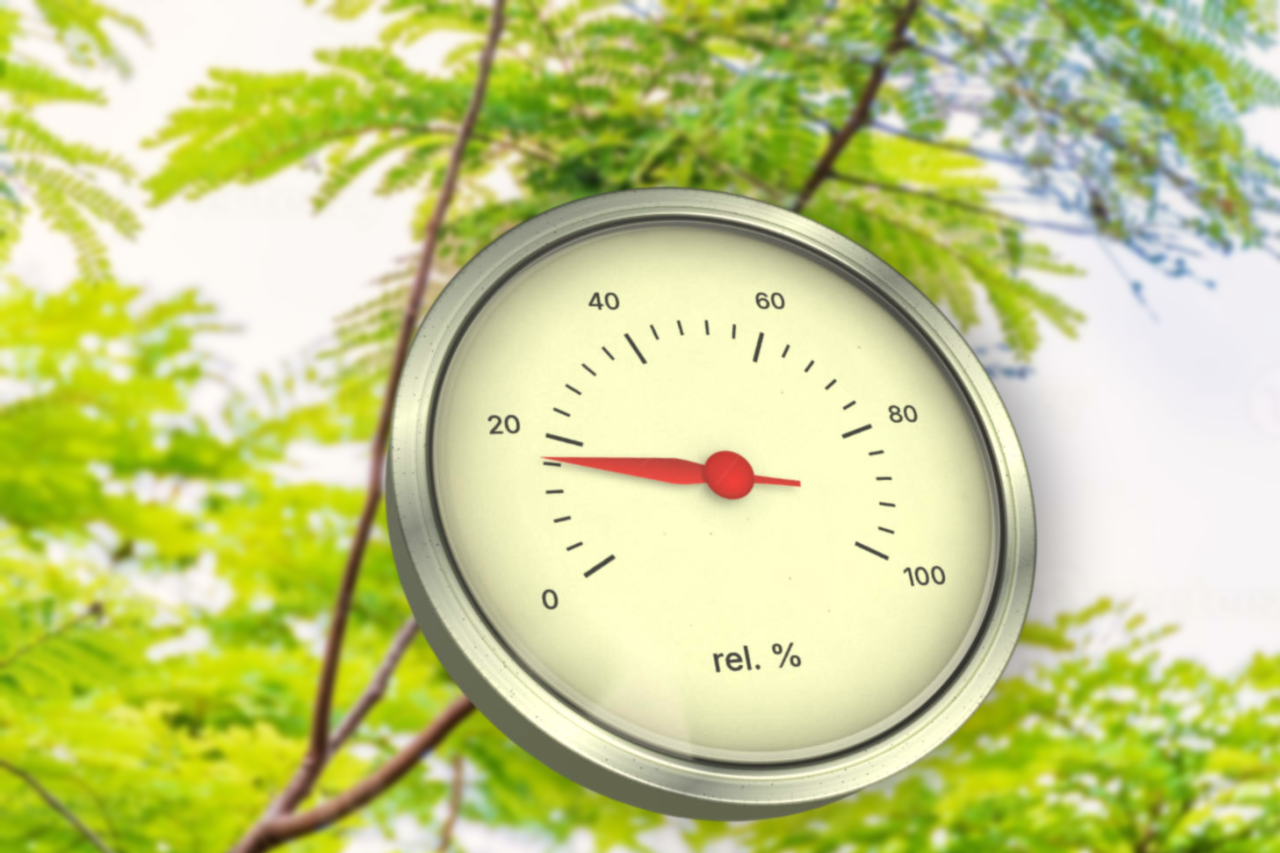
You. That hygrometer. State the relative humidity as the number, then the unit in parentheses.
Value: 16 (%)
